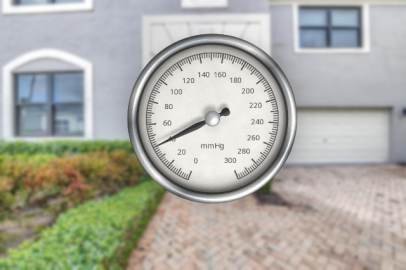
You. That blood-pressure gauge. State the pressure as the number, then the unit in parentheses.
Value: 40 (mmHg)
